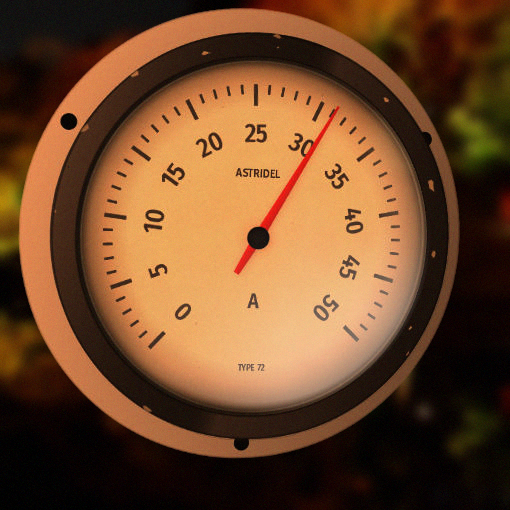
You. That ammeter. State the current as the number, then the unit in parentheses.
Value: 31 (A)
